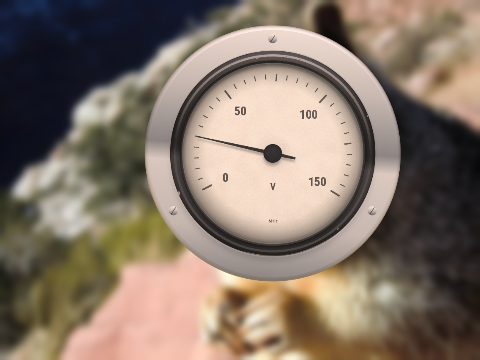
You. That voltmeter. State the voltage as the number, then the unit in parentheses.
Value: 25 (V)
